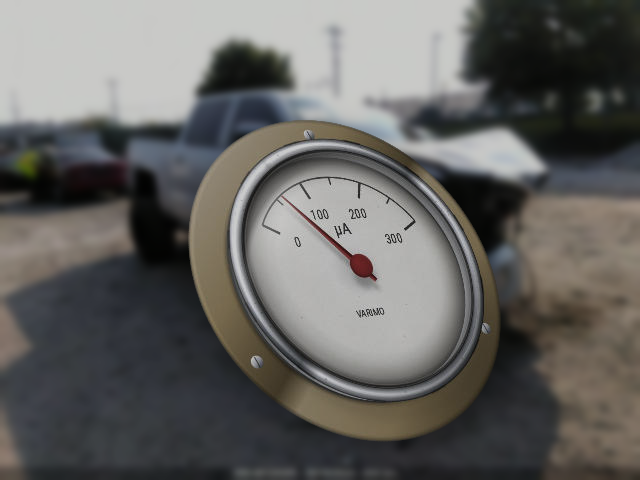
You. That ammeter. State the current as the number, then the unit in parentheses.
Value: 50 (µA)
